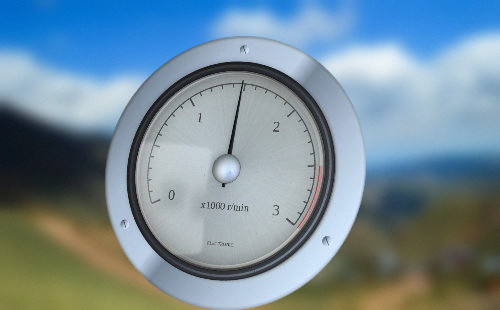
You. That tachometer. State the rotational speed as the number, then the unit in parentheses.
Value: 1500 (rpm)
